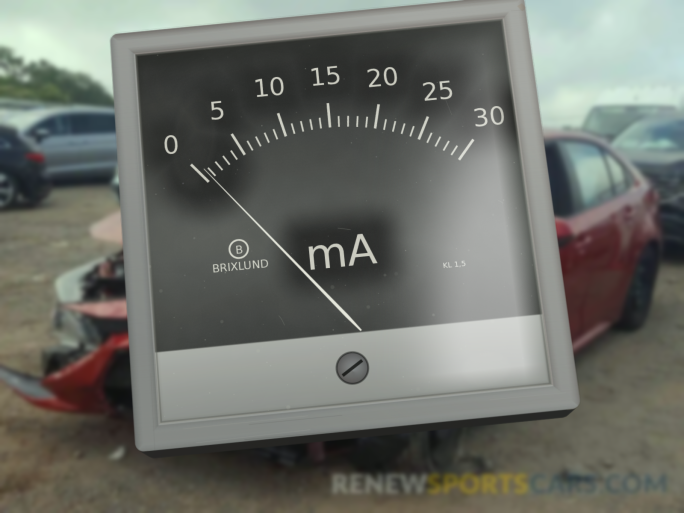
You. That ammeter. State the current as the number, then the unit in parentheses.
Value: 0.5 (mA)
